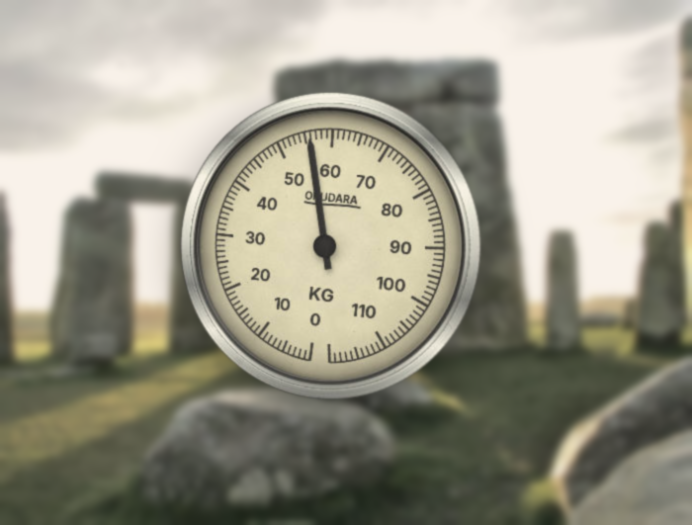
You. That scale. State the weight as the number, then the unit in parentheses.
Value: 56 (kg)
